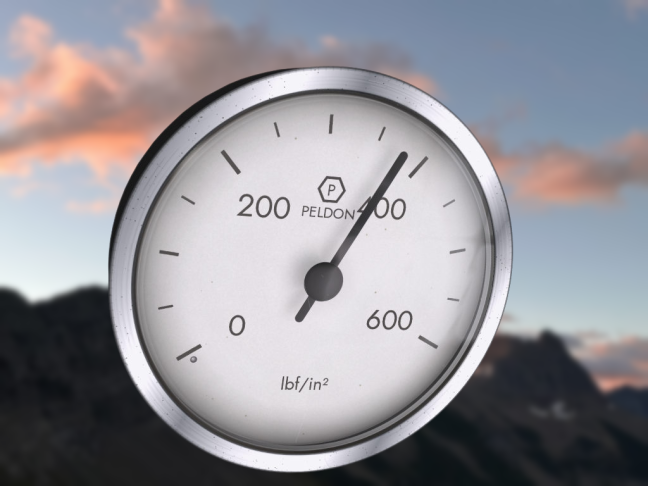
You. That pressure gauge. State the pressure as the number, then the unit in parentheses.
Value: 375 (psi)
